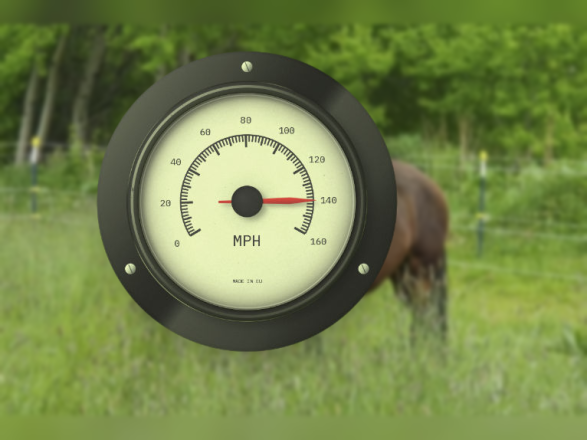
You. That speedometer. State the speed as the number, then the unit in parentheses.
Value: 140 (mph)
